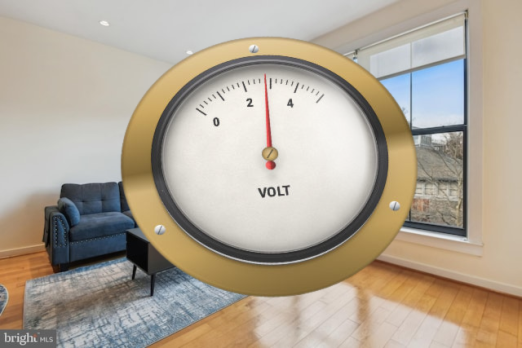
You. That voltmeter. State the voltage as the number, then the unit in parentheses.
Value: 2.8 (V)
